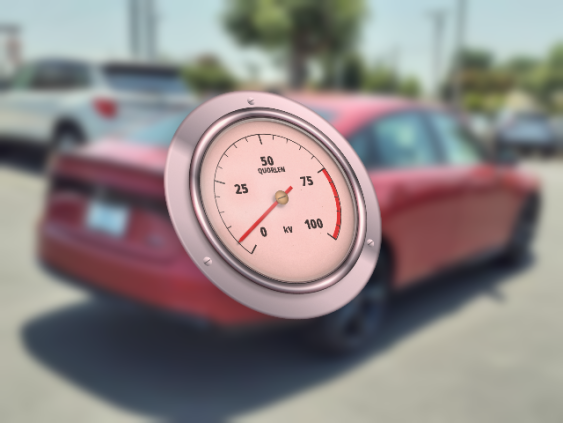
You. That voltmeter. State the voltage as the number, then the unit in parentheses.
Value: 5 (kV)
